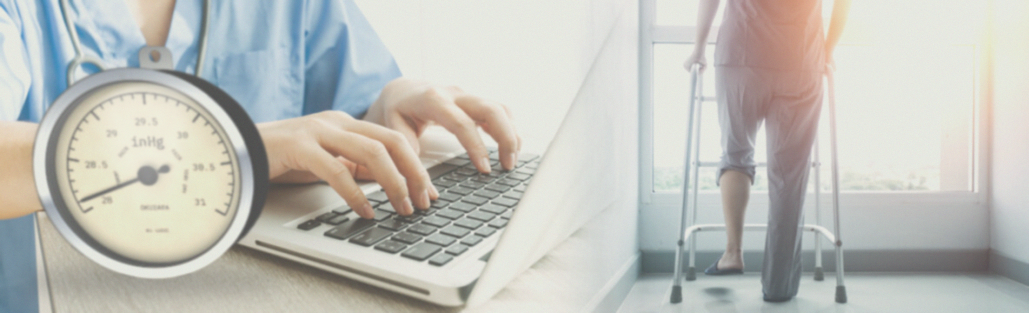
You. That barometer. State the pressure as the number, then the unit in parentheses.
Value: 28.1 (inHg)
